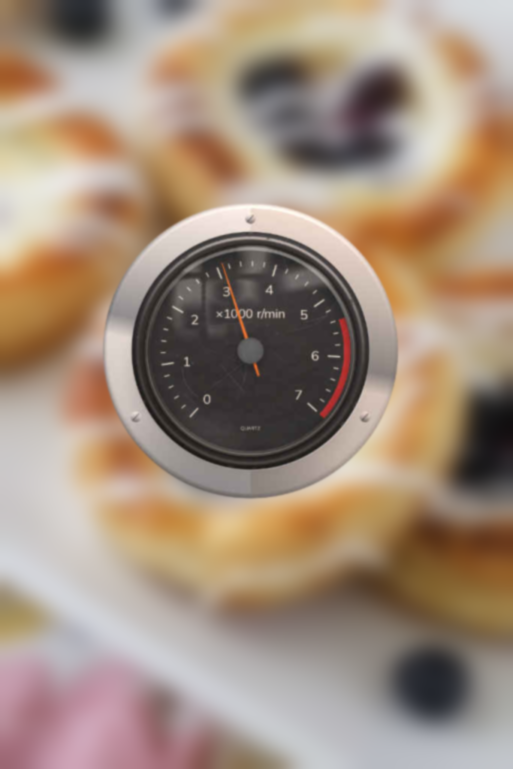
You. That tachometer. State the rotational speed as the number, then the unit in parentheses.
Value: 3100 (rpm)
